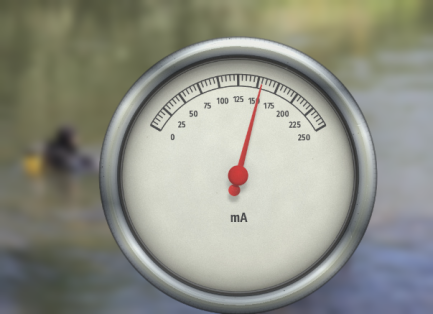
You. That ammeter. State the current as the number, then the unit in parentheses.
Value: 155 (mA)
